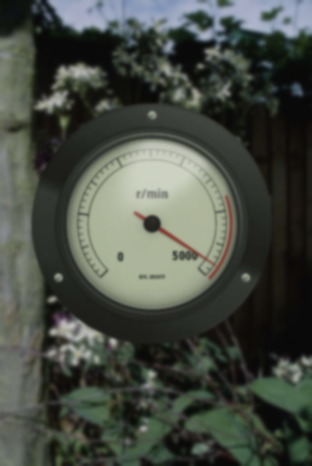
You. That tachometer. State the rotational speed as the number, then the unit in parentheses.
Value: 4800 (rpm)
